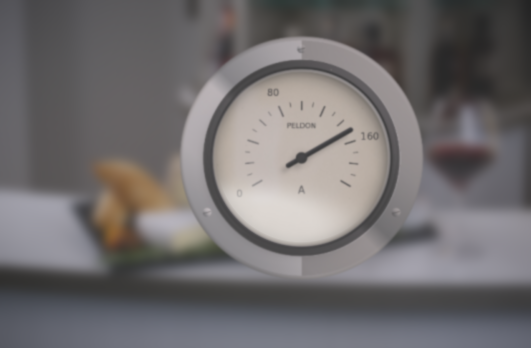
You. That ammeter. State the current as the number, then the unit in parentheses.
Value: 150 (A)
